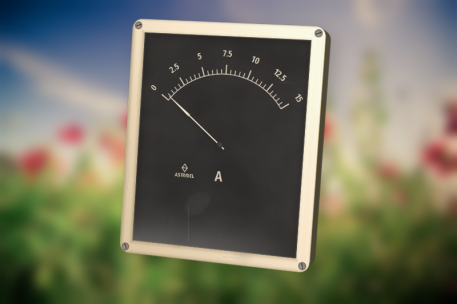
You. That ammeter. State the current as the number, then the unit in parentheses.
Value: 0.5 (A)
